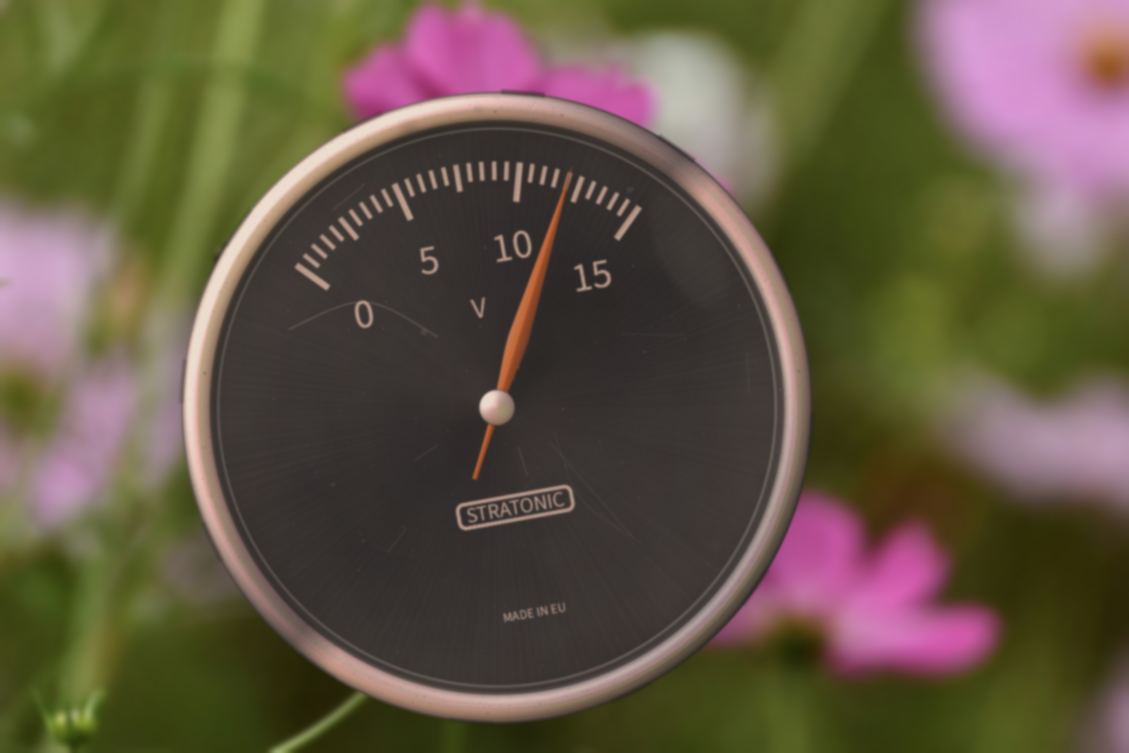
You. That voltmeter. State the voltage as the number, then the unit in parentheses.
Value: 12 (V)
